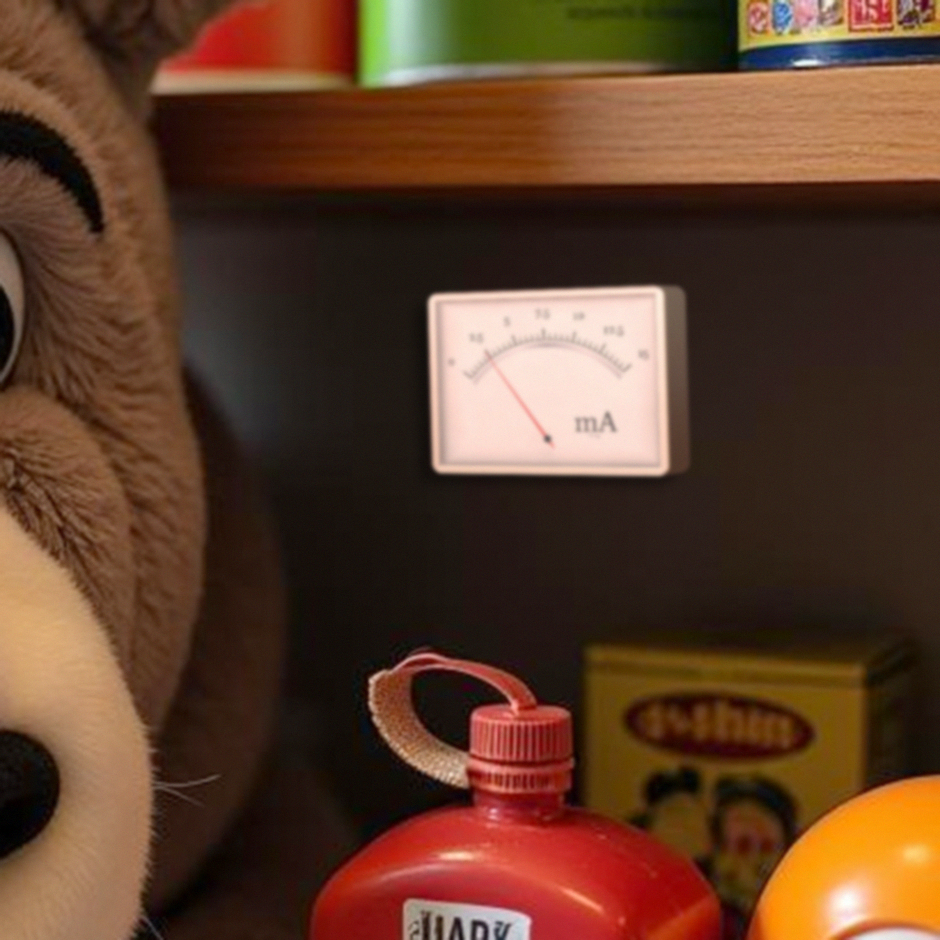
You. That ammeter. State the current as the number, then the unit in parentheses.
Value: 2.5 (mA)
